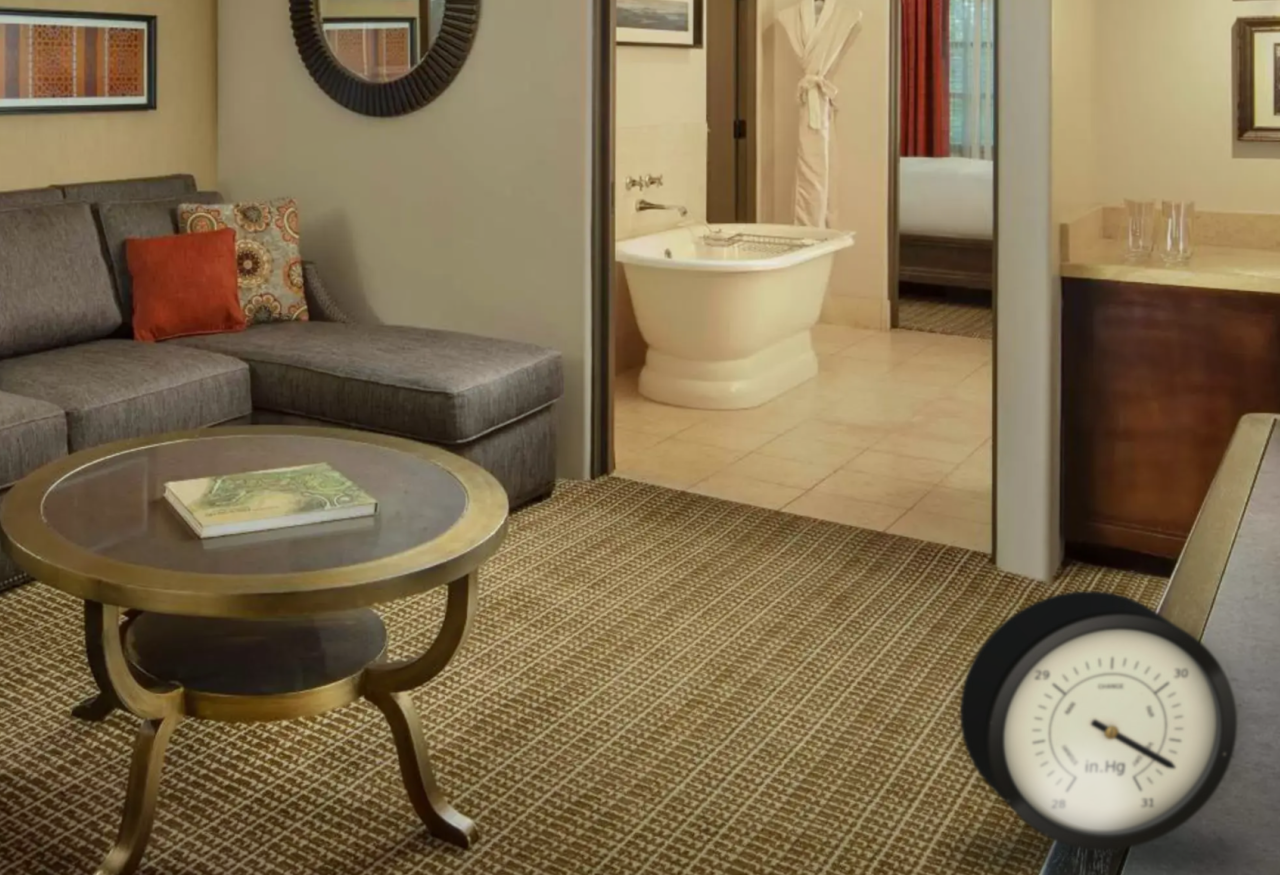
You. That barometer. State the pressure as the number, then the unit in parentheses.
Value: 30.7 (inHg)
